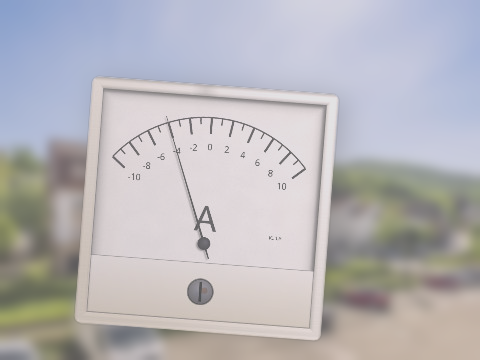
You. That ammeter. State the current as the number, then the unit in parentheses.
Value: -4 (A)
